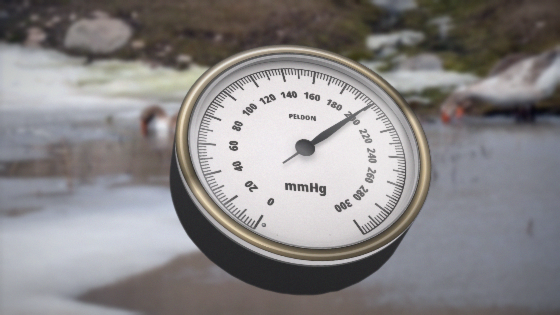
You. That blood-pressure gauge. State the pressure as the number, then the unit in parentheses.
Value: 200 (mmHg)
